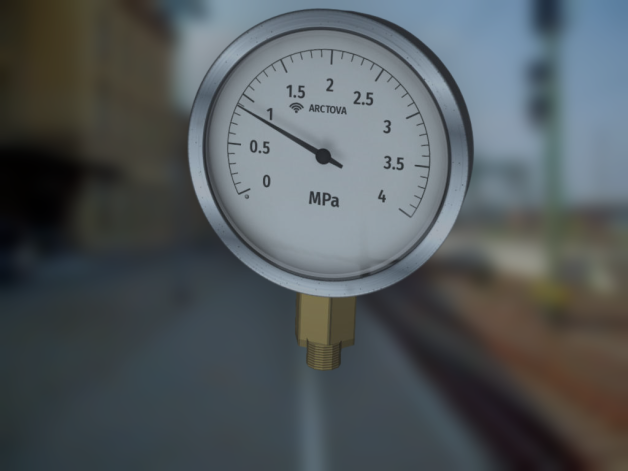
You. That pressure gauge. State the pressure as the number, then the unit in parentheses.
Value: 0.9 (MPa)
